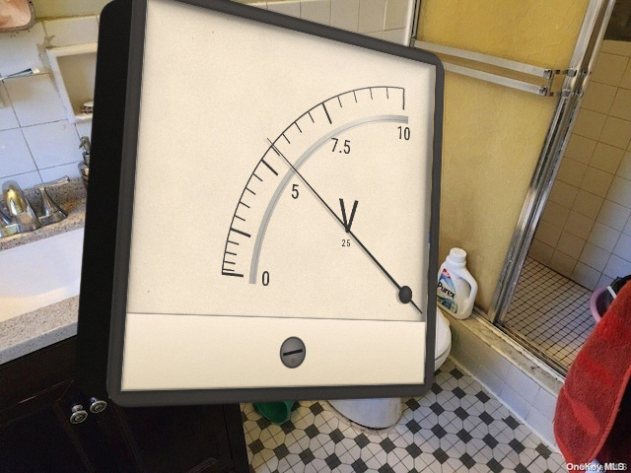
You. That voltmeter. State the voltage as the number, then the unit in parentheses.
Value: 5.5 (V)
